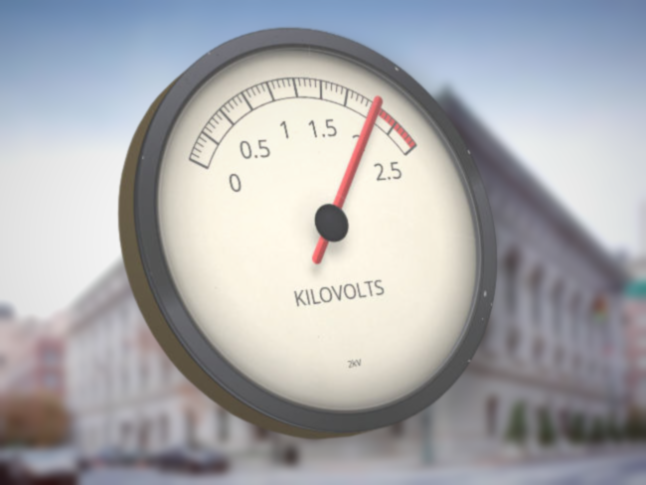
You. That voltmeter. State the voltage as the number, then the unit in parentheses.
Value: 2 (kV)
